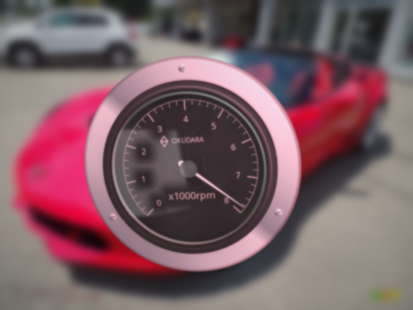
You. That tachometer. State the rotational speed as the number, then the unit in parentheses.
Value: 7800 (rpm)
